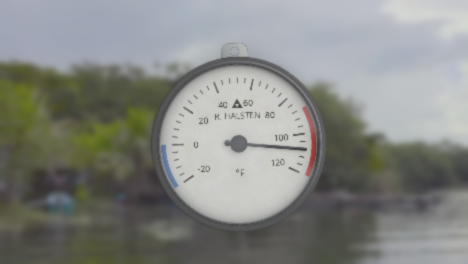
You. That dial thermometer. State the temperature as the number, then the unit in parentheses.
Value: 108 (°F)
